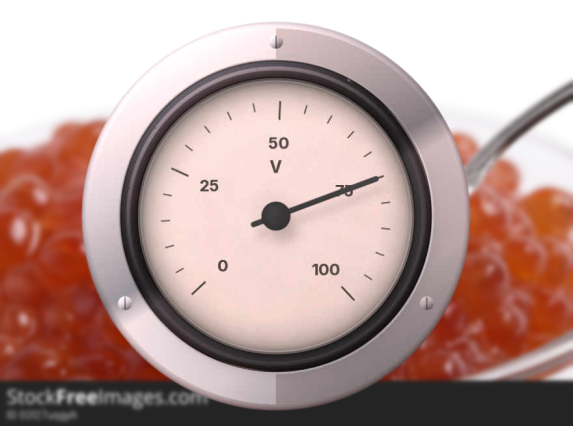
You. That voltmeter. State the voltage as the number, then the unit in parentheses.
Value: 75 (V)
